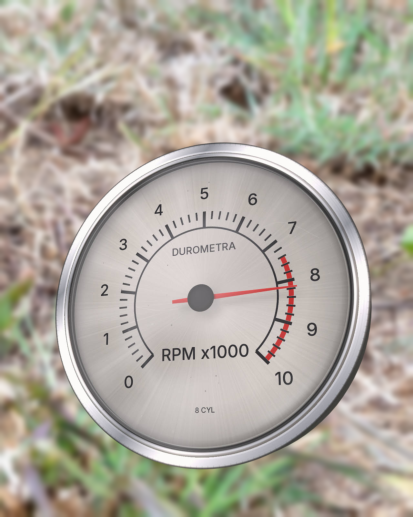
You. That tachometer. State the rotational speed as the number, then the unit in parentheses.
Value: 8200 (rpm)
